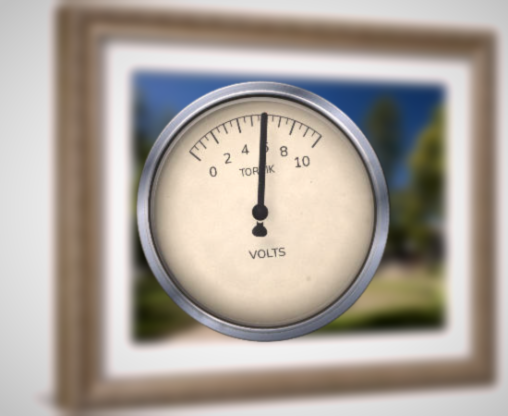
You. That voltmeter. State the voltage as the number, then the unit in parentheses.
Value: 6 (V)
